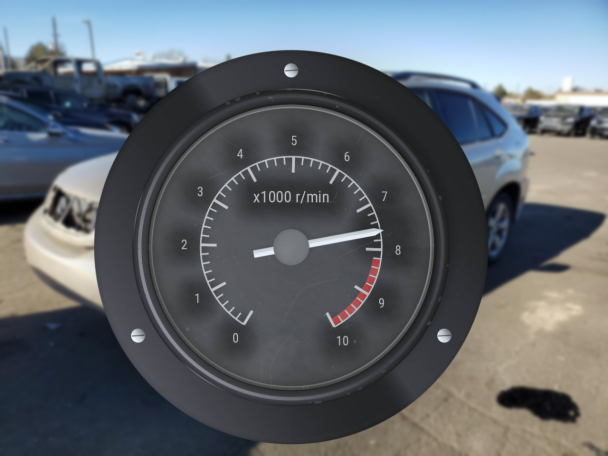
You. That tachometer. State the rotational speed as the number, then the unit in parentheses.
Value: 7600 (rpm)
